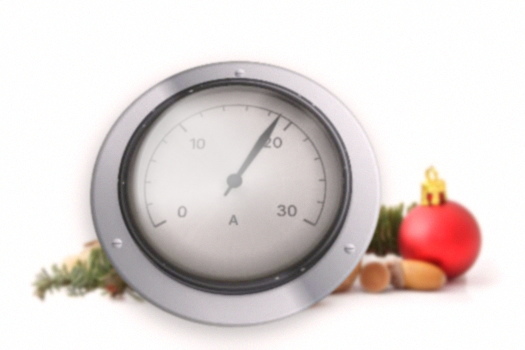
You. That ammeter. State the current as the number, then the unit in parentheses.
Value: 19 (A)
